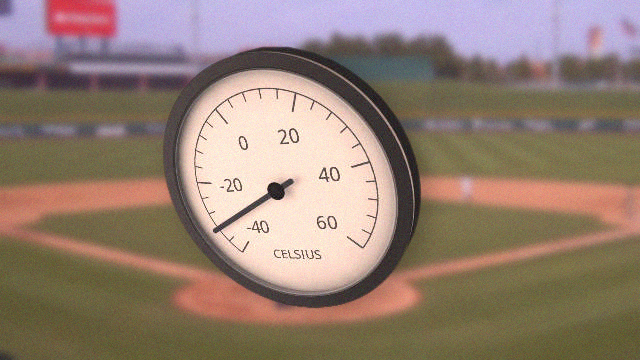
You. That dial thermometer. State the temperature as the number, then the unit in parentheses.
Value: -32 (°C)
